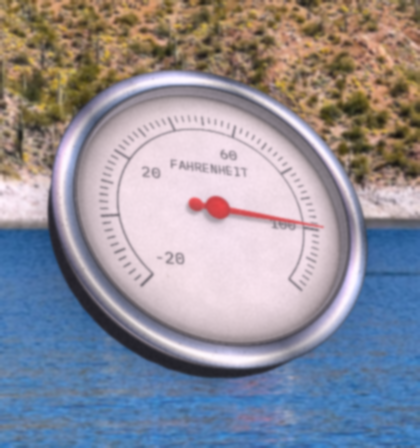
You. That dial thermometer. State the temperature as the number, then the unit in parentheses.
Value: 100 (°F)
